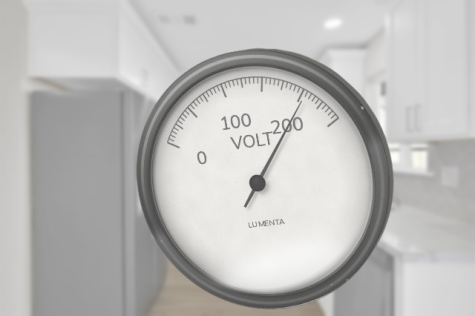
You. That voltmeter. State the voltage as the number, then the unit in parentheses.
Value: 205 (V)
